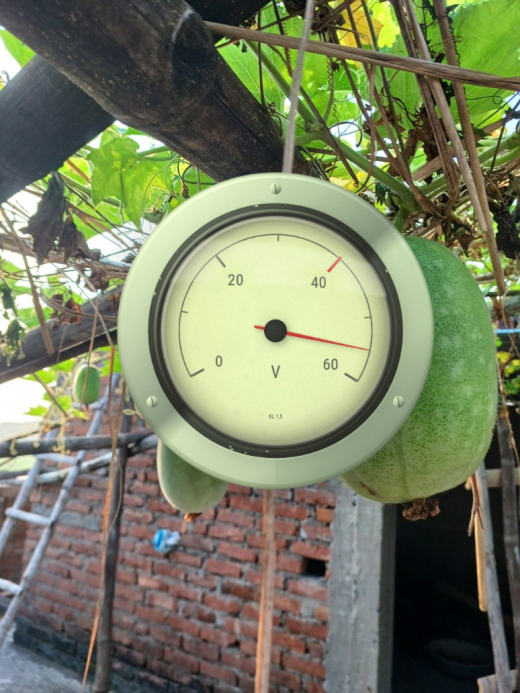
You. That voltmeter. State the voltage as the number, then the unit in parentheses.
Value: 55 (V)
